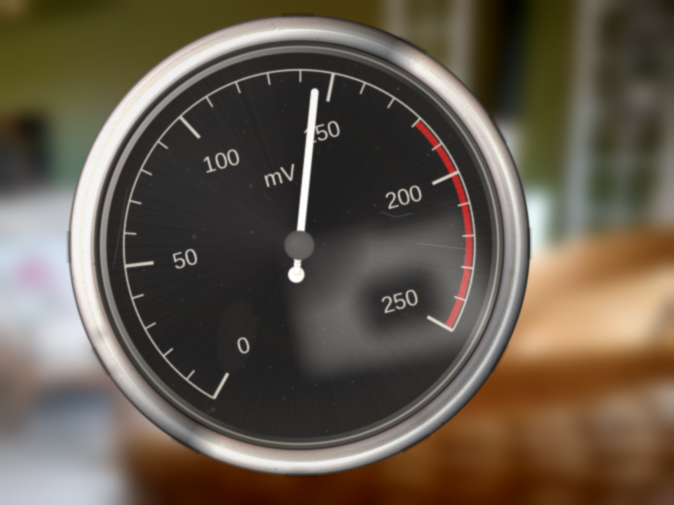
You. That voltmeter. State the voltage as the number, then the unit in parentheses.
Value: 145 (mV)
